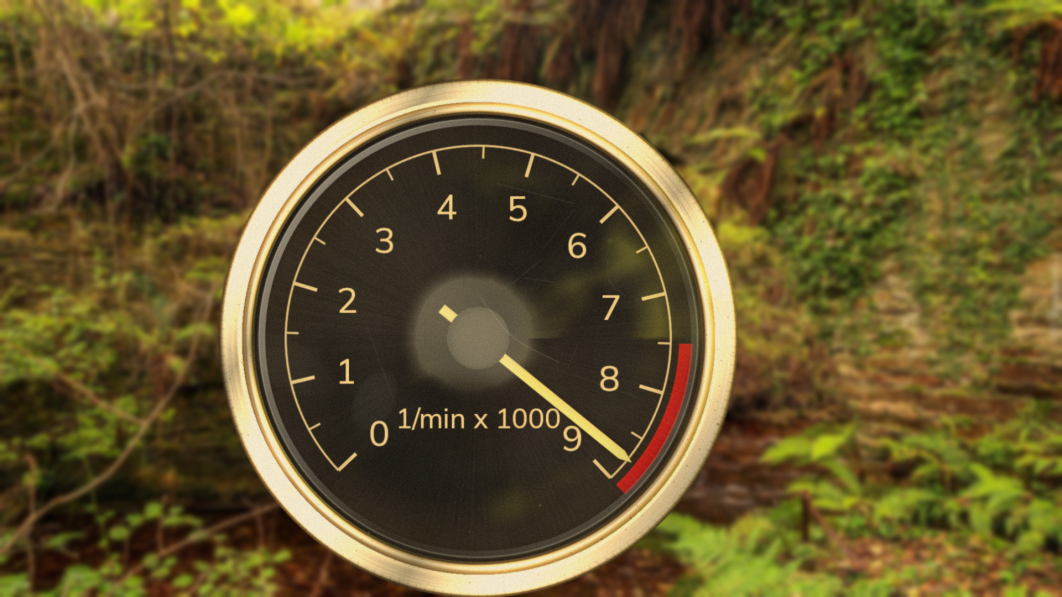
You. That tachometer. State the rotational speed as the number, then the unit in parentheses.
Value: 8750 (rpm)
